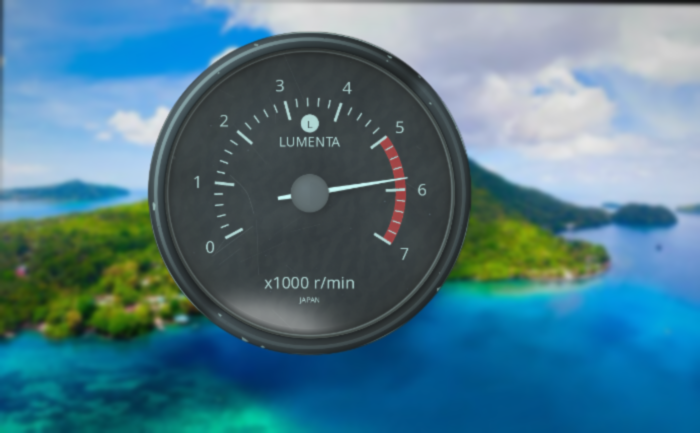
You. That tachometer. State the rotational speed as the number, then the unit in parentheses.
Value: 5800 (rpm)
